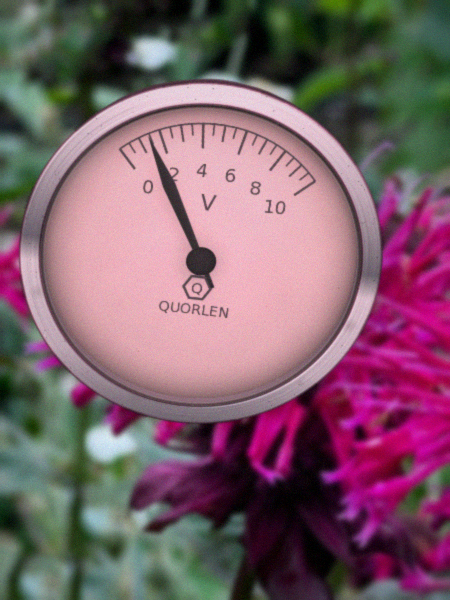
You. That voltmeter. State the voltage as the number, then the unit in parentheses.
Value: 1.5 (V)
